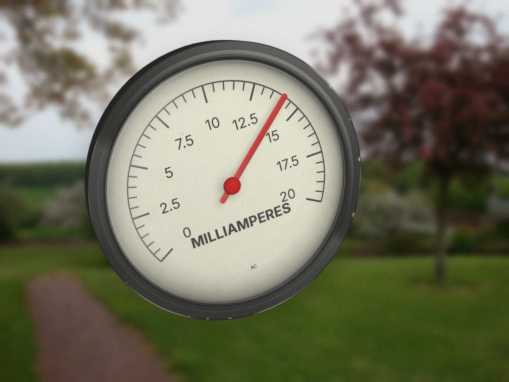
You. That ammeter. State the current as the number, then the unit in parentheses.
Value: 14 (mA)
